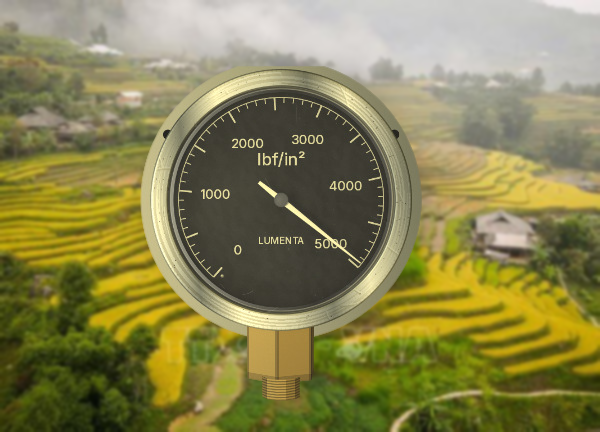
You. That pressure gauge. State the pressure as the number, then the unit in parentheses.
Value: 4950 (psi)
